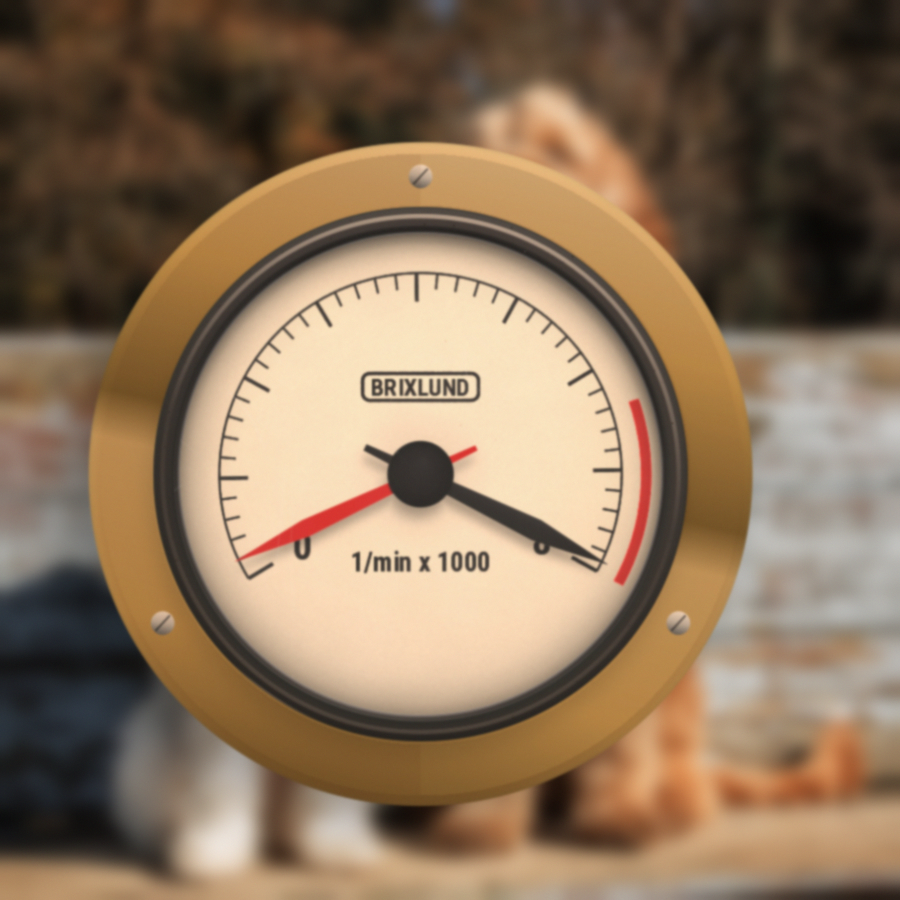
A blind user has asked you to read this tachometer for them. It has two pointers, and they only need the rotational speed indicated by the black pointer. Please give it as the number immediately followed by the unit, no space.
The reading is 7900rpm
